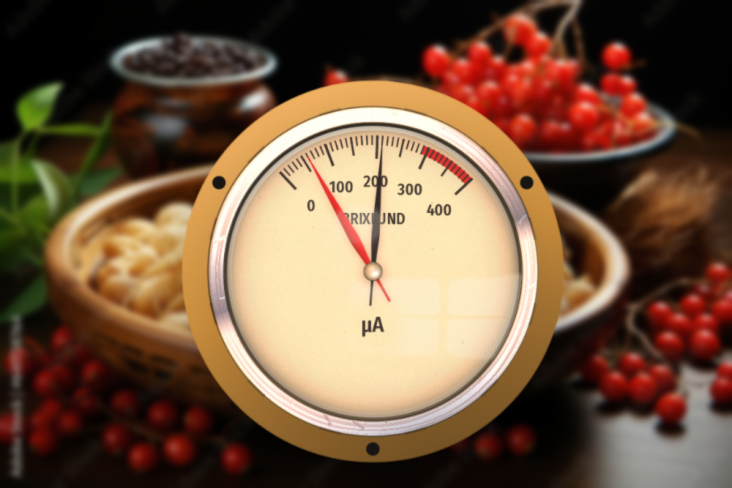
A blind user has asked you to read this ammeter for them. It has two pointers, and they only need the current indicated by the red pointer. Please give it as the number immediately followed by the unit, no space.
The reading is 60µA
